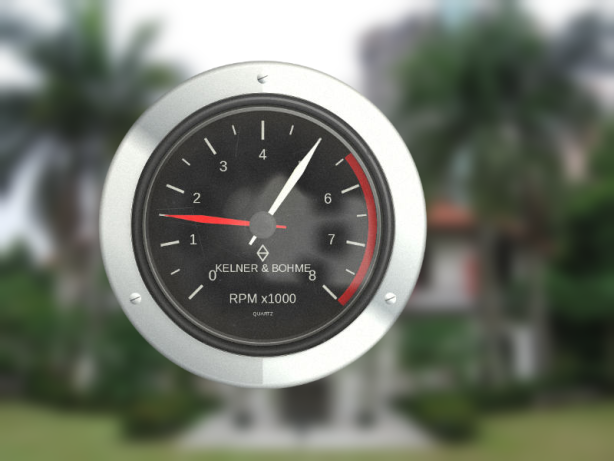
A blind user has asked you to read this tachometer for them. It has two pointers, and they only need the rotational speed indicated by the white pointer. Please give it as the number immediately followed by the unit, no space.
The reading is 5000rpm
